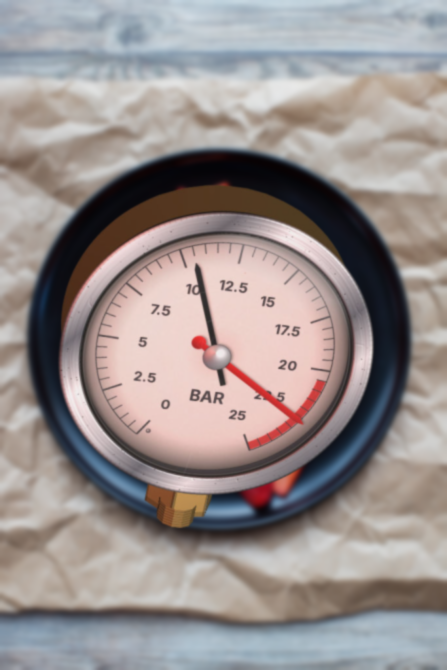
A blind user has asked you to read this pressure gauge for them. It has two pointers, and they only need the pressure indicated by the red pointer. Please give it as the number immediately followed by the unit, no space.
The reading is 22.5bar
